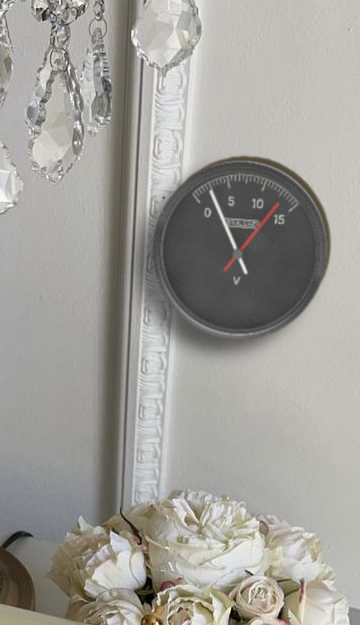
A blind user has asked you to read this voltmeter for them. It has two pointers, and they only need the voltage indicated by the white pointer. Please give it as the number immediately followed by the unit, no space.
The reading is 2.5V
